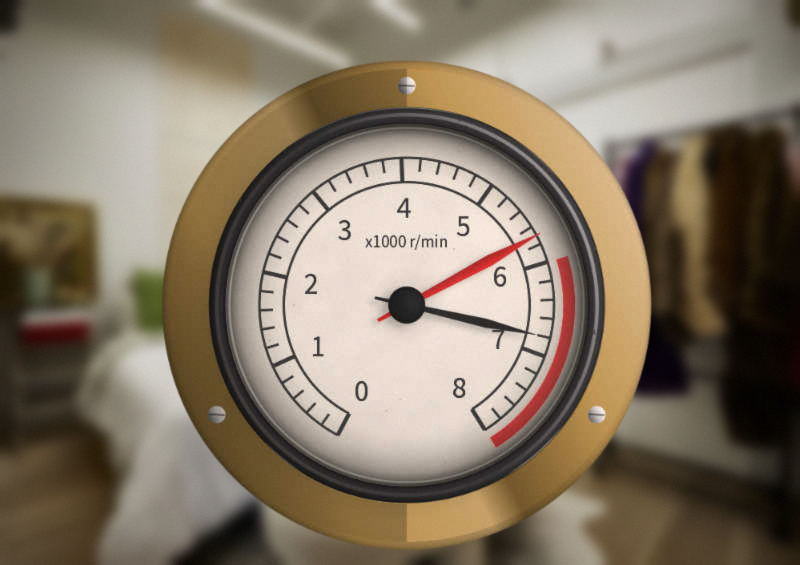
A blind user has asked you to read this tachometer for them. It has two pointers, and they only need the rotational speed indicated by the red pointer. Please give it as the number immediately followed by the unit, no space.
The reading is 5700rpm
